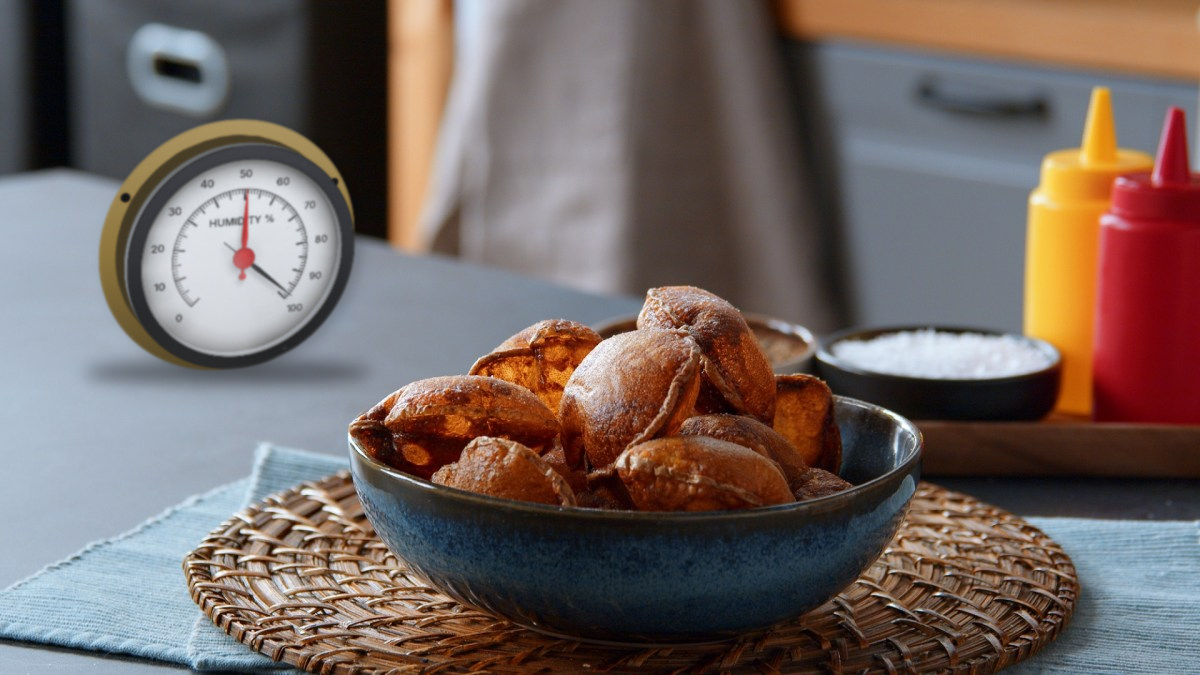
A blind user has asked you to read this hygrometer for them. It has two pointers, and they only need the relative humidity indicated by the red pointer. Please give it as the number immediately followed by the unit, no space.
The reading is 50%
